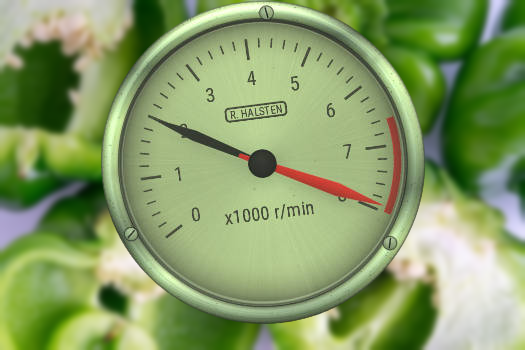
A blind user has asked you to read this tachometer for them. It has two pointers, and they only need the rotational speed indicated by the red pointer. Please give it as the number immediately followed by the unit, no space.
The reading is 7900rpm
